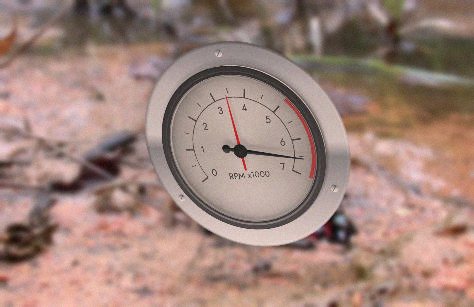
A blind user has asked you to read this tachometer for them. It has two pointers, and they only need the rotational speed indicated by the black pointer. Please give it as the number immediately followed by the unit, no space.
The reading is 6500rpm
